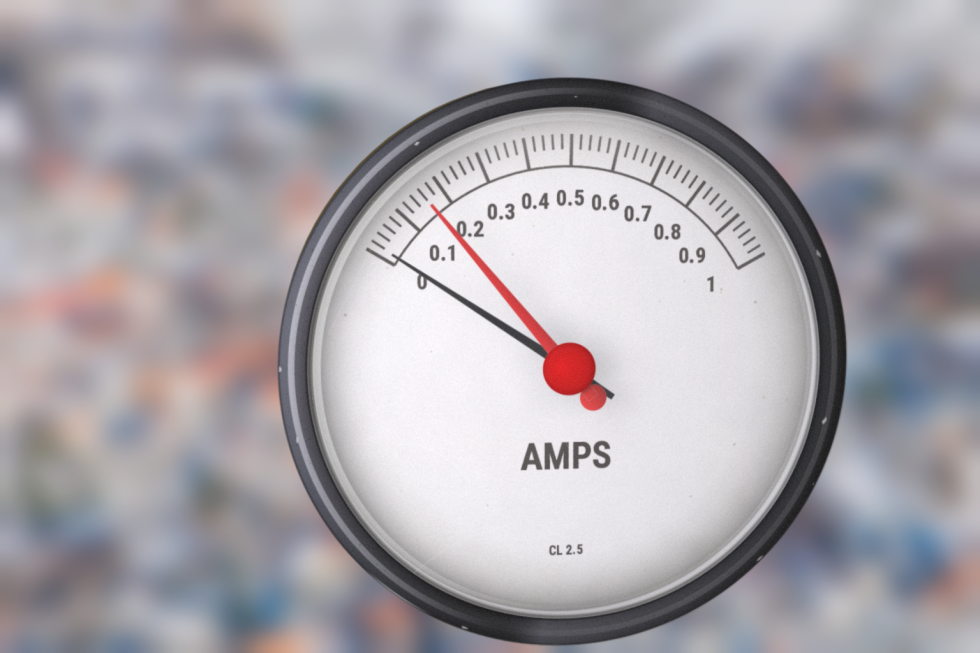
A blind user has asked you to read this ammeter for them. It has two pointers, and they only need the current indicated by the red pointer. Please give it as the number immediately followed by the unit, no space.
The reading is 0.16A
